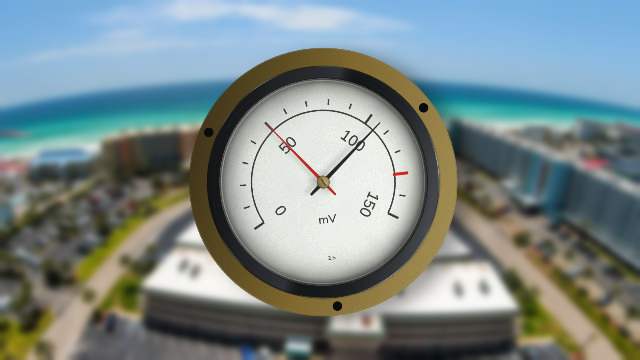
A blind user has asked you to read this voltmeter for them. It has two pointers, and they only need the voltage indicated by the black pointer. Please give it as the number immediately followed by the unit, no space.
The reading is 105mV
